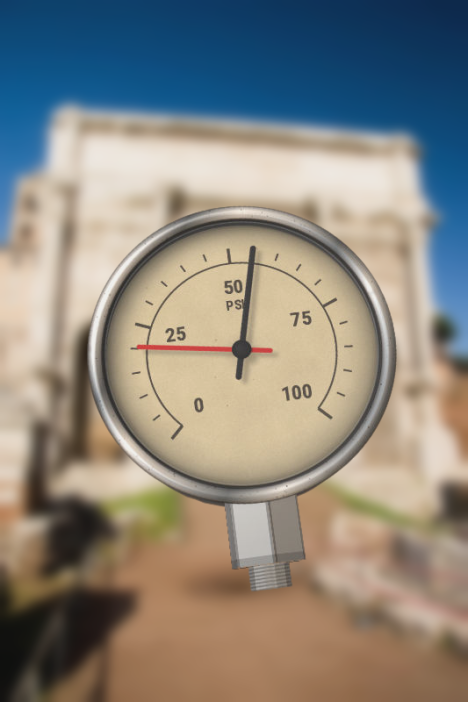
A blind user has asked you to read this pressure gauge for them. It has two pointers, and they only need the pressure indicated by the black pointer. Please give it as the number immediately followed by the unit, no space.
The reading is 55psi
